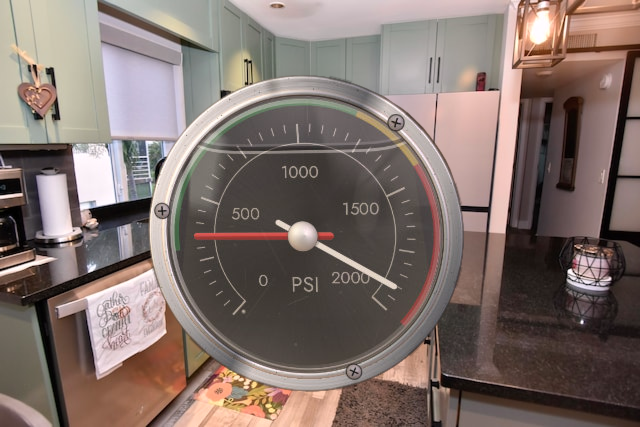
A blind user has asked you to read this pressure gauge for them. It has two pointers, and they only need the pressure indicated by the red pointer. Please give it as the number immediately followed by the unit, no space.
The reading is 350psi
